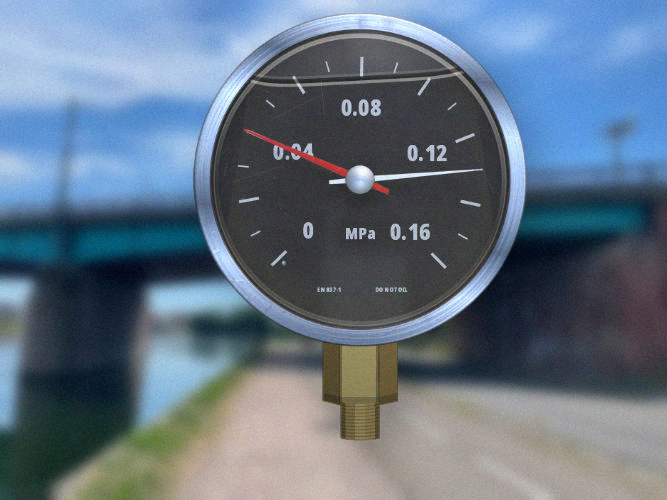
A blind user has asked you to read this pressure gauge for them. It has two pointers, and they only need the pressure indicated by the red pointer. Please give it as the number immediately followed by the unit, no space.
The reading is 0.04MPa
